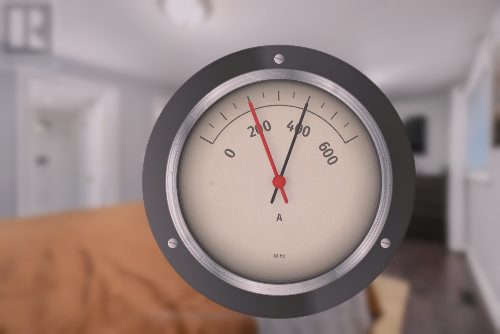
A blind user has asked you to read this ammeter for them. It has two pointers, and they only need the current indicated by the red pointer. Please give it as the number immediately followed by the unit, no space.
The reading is 200A
